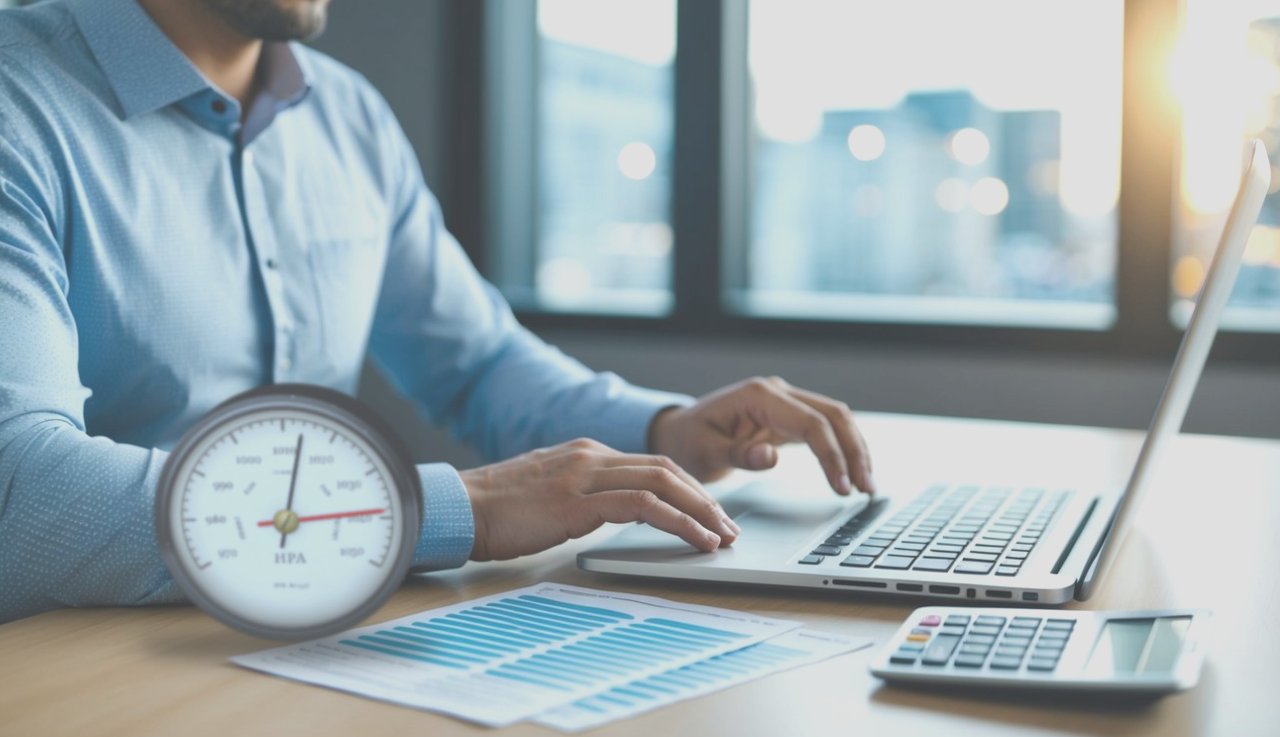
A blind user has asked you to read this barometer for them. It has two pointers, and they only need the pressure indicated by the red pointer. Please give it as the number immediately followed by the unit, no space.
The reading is 1038hPa
